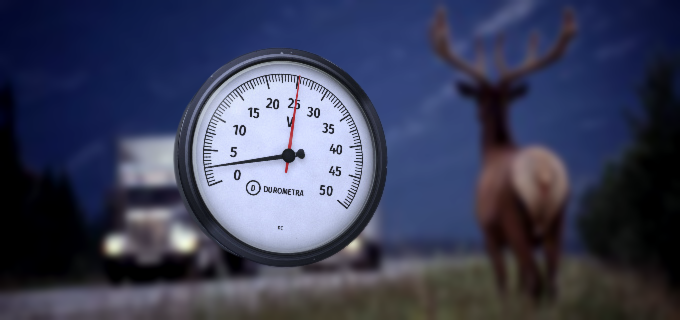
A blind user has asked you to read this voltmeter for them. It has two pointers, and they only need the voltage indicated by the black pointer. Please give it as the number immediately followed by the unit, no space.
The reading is 2.5V
